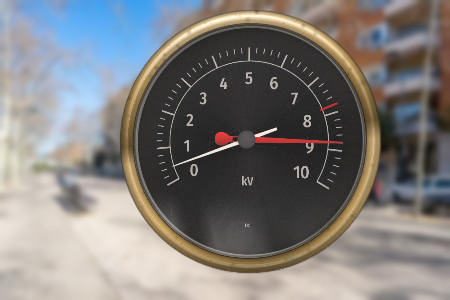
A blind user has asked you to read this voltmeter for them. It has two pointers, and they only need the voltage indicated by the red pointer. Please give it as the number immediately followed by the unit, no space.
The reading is 8.8kV
